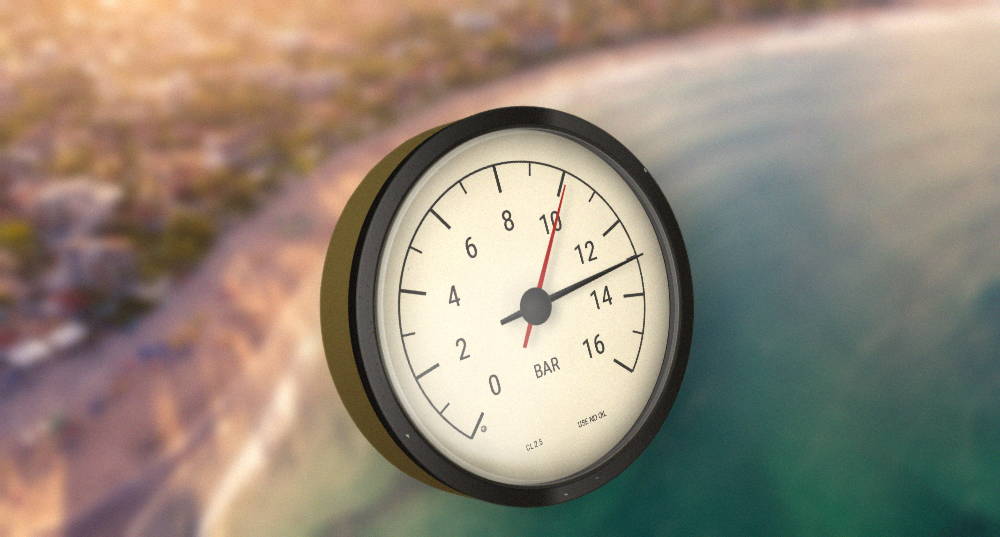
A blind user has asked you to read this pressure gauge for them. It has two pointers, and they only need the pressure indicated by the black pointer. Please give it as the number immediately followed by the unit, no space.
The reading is 13bar
